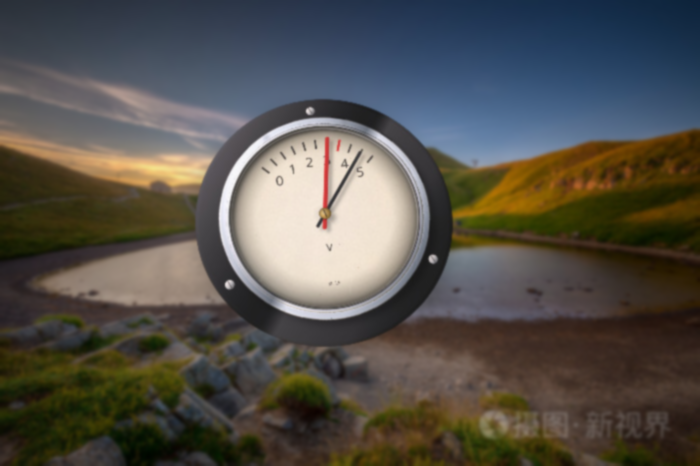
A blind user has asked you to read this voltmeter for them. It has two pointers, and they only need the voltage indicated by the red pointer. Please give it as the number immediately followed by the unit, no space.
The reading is 3V
